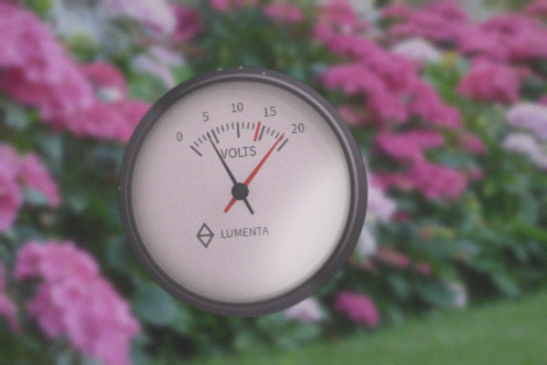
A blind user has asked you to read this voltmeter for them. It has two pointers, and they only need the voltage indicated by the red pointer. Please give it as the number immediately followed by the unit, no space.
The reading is 19V
